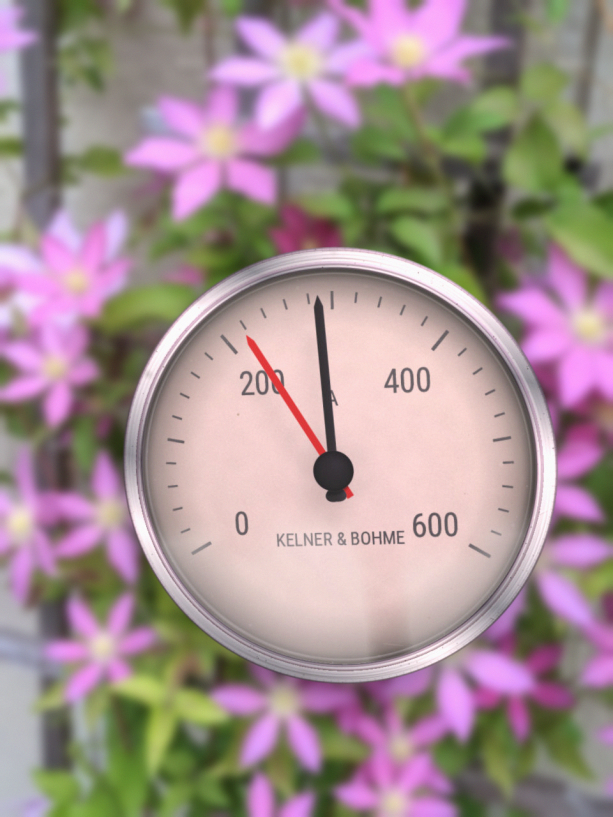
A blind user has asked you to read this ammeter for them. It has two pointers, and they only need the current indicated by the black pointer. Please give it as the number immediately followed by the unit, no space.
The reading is 290A
